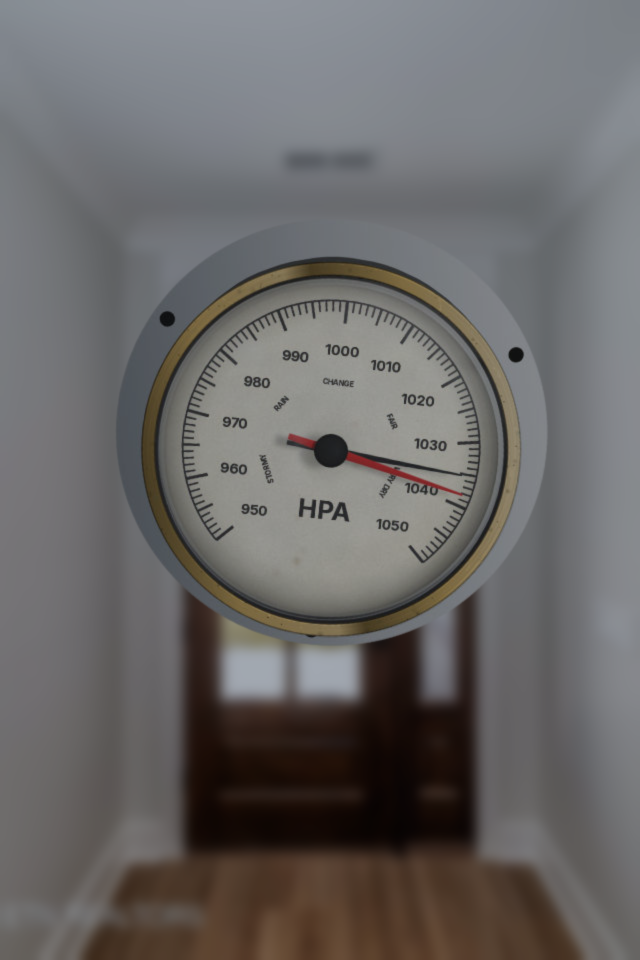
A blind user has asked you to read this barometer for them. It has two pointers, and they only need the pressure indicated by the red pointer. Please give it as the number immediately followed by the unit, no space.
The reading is 1038hPa
